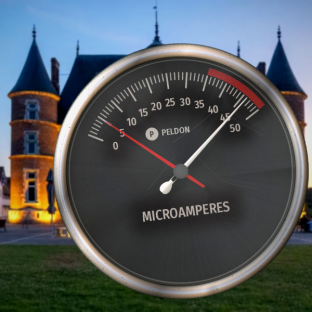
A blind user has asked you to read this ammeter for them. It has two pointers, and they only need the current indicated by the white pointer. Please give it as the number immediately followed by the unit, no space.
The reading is 46µA
